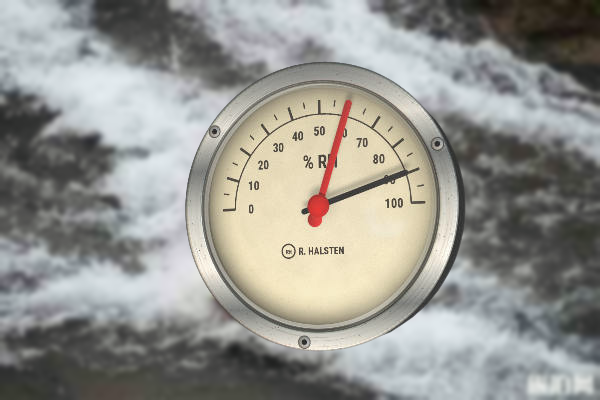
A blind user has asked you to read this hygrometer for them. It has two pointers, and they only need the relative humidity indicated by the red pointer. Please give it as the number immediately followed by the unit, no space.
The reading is 60%
